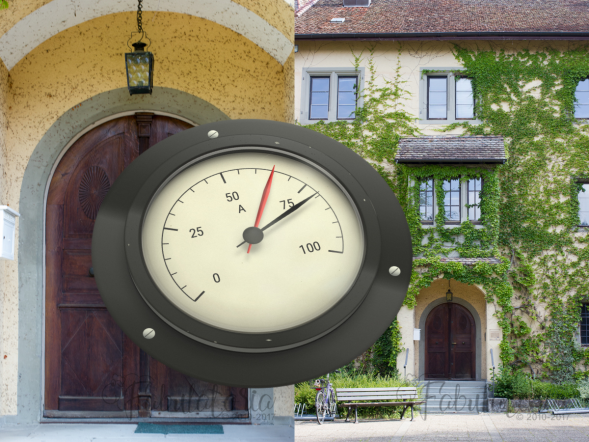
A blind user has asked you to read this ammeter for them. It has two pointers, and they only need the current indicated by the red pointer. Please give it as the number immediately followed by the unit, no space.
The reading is 65A
